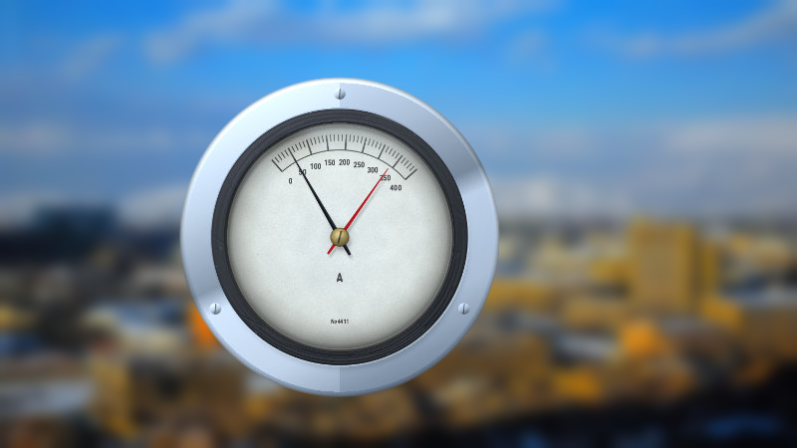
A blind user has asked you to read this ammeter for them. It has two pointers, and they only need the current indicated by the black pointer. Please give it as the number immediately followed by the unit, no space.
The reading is 50A
